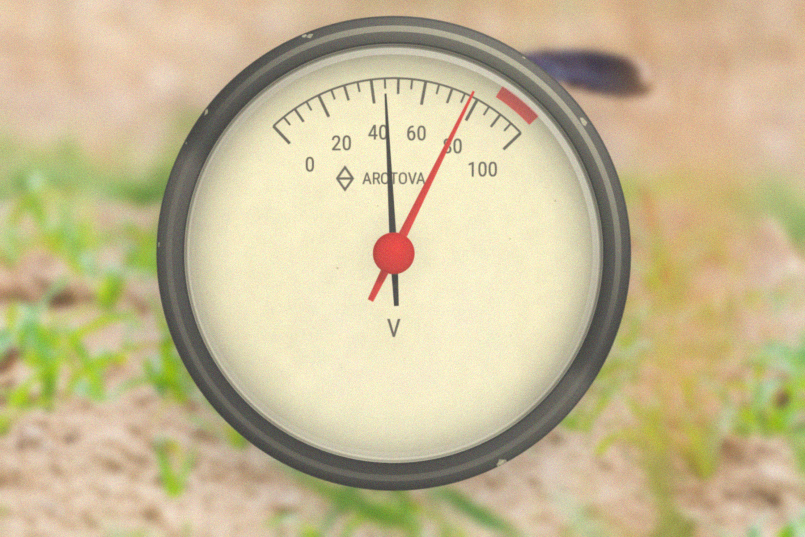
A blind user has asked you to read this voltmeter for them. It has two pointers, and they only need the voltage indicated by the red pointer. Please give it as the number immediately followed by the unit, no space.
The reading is 77.5V
